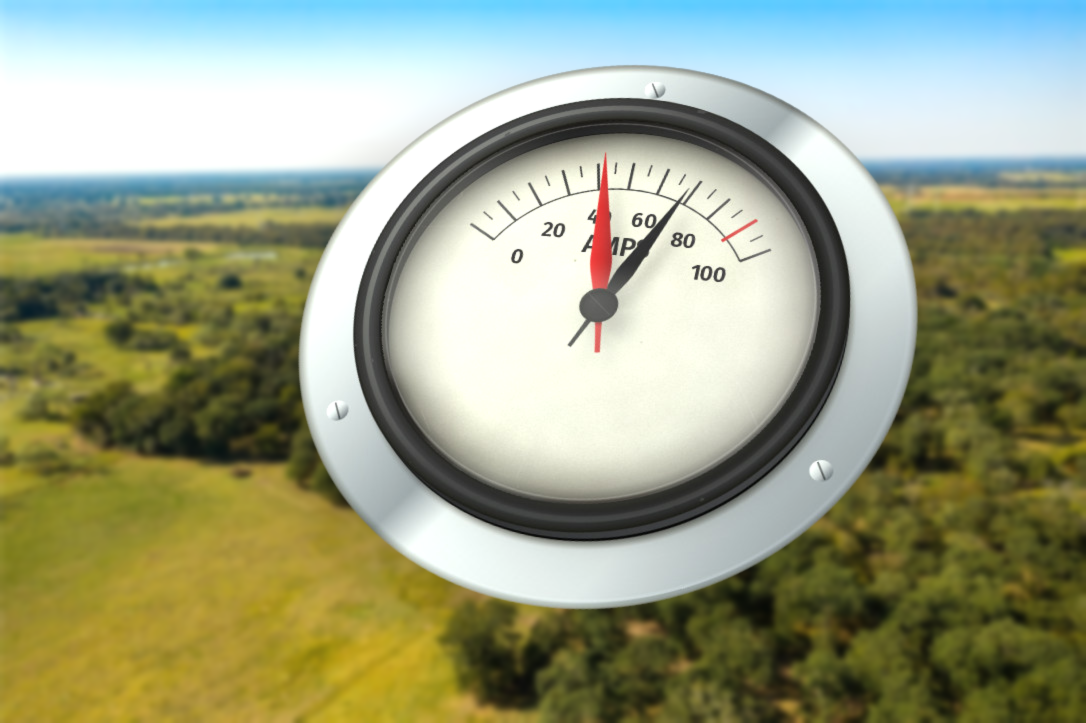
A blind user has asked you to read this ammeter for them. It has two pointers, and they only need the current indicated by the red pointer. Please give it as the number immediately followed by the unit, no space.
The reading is 42.5A
